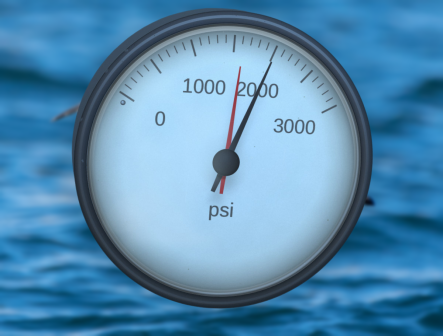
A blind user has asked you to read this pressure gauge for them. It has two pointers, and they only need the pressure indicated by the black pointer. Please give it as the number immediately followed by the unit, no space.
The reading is 2000psi
